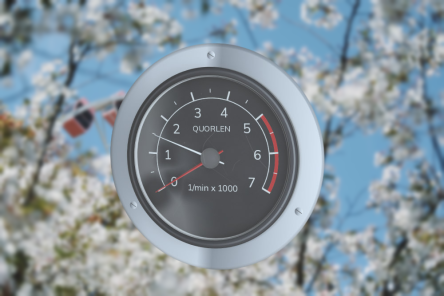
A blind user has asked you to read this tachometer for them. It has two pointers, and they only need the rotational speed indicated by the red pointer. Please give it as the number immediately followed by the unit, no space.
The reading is 0rpm
